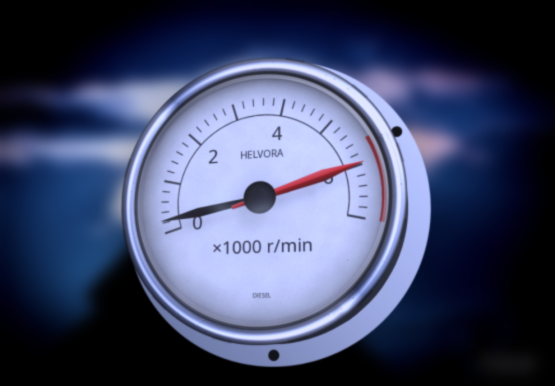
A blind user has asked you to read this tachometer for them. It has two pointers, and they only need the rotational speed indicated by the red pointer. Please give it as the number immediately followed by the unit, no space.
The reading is 6000rpm
